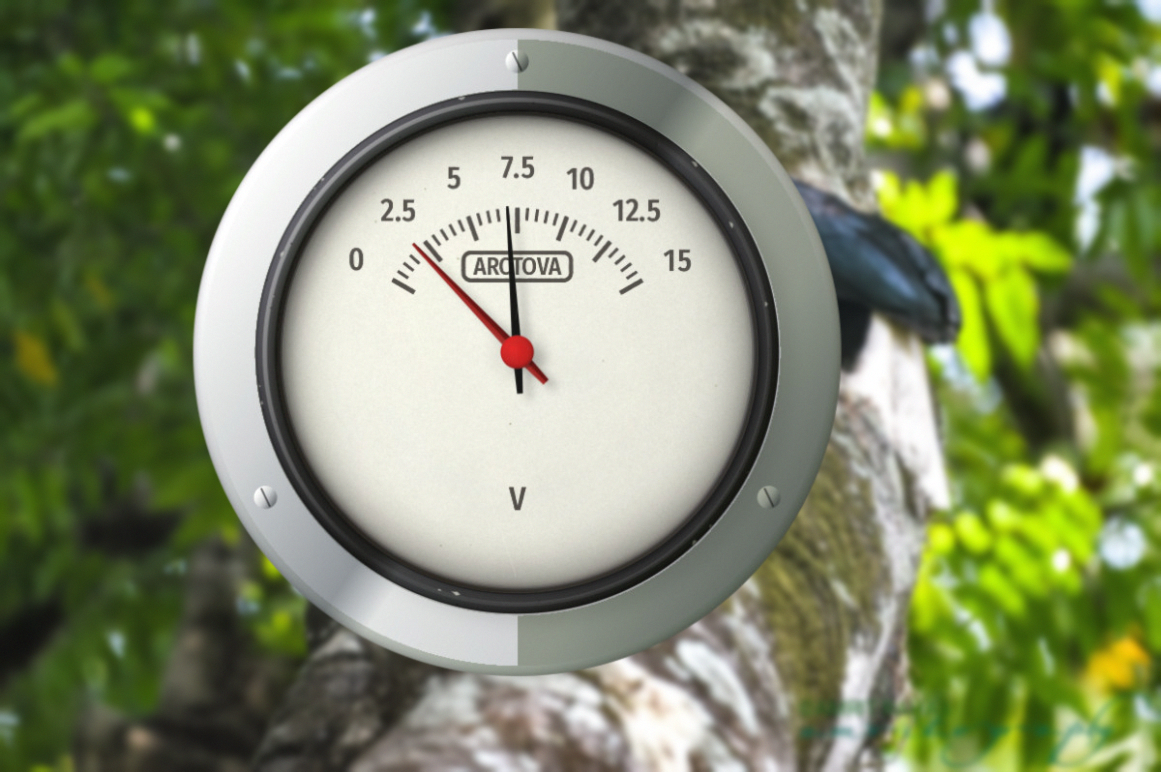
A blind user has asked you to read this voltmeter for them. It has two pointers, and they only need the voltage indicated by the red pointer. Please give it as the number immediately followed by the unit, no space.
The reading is 2V
